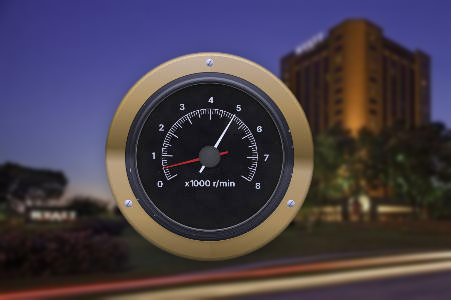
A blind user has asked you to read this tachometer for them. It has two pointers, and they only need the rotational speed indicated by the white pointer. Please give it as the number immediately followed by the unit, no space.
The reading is 5000rpm
